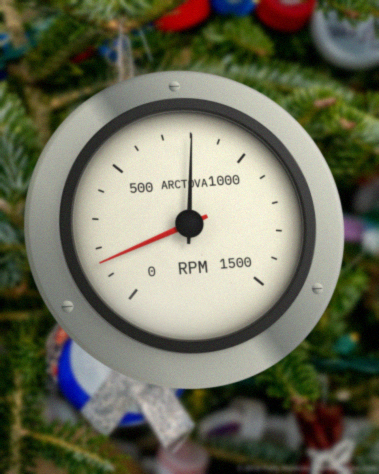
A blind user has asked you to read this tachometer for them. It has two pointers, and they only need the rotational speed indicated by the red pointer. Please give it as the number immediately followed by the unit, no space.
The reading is 150rpm
